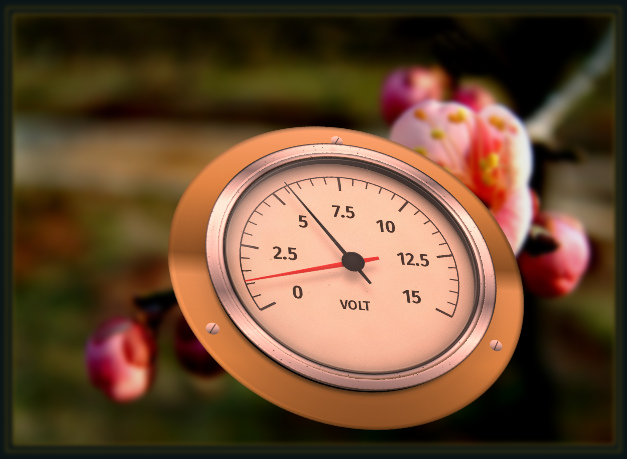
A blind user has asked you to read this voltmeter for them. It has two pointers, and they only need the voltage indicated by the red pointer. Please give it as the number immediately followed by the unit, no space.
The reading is 1V
